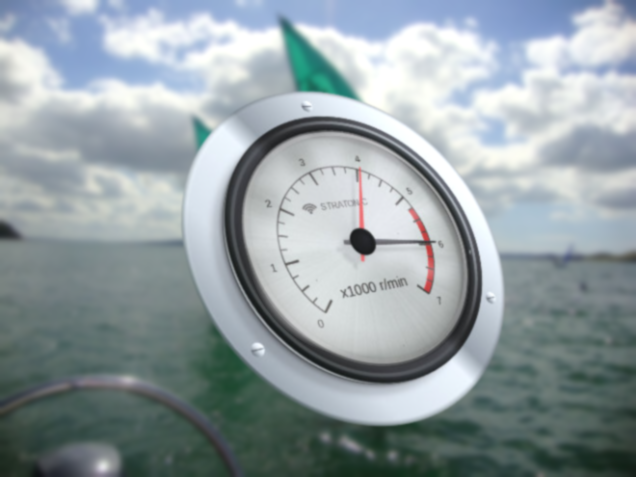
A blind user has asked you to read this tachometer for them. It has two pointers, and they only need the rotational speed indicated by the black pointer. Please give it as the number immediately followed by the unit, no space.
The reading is 6000rpm
